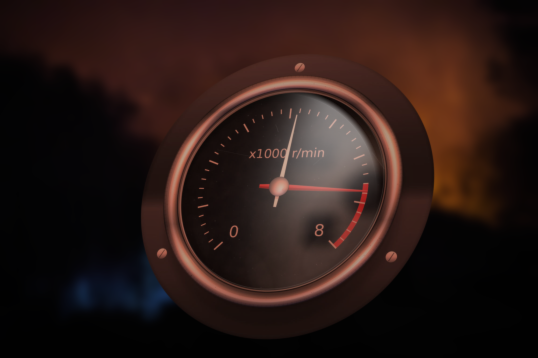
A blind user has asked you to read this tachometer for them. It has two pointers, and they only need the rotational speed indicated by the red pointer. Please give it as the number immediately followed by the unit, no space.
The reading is 6800rpm
